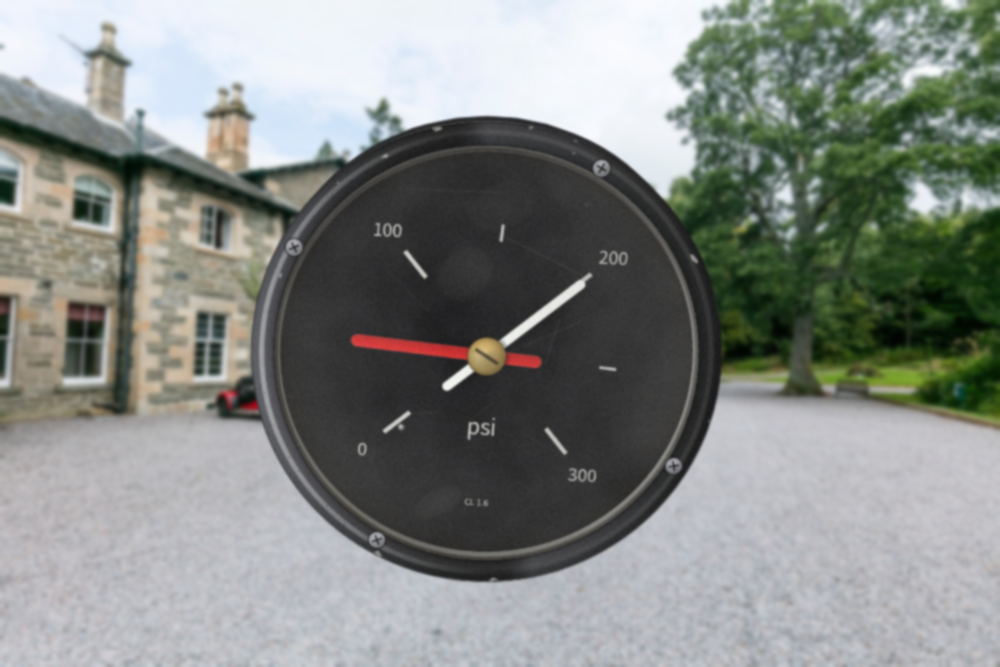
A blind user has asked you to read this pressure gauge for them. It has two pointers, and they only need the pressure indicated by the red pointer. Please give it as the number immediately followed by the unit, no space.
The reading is 50psi
